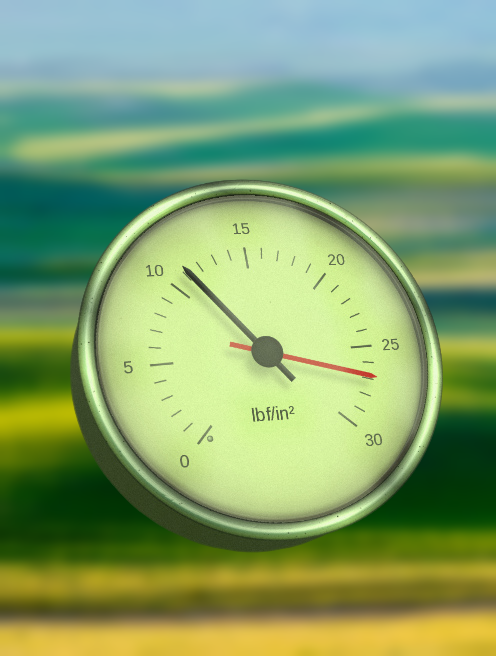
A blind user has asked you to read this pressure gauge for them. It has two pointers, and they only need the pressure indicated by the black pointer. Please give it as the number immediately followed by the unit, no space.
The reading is 11psi
